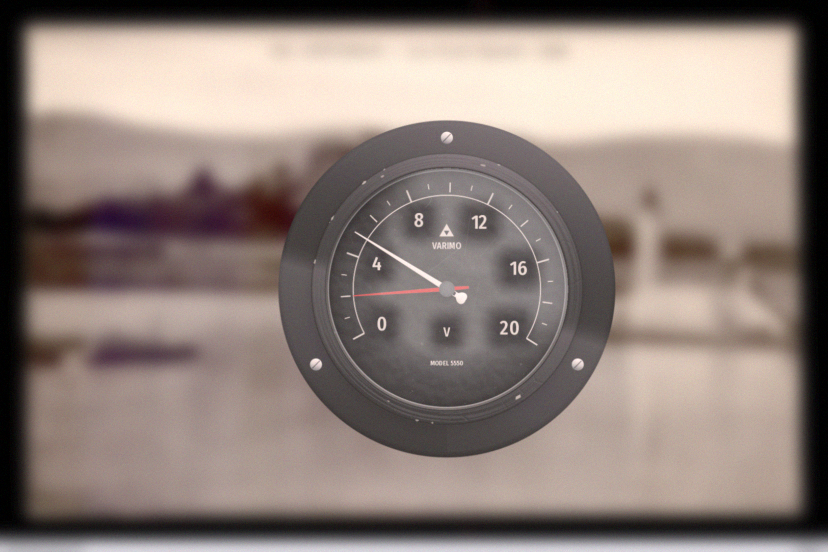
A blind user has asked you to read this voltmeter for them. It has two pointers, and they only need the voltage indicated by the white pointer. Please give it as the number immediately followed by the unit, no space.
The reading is 5V
